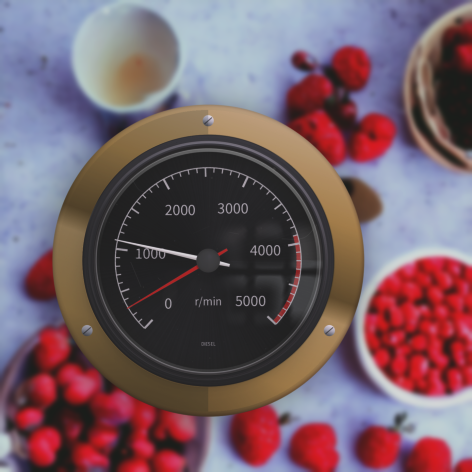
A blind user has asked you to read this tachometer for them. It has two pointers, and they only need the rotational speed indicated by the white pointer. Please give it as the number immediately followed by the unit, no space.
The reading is 1100rpm
